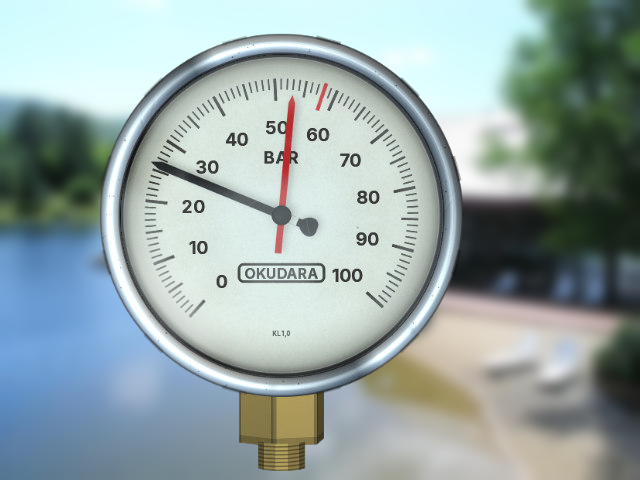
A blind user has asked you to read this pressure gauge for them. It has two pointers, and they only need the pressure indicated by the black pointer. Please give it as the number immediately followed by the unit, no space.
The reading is 26bar
